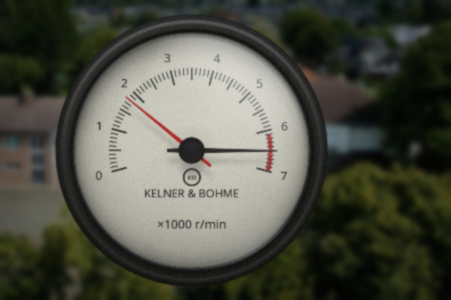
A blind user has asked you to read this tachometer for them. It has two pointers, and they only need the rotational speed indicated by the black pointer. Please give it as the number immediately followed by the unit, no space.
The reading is 6500rpm
